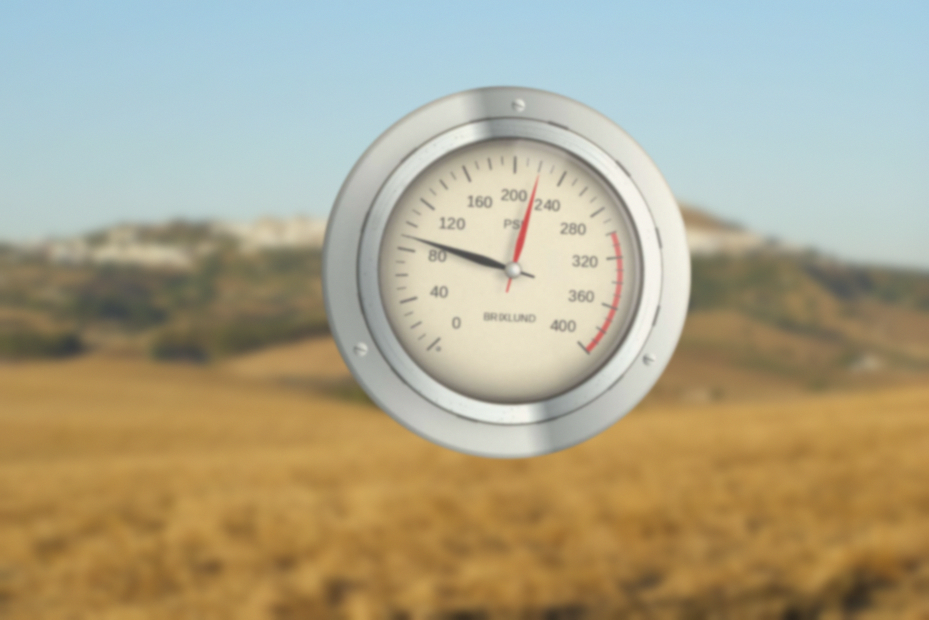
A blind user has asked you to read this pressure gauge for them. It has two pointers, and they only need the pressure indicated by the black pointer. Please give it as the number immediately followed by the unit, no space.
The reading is 90psi
